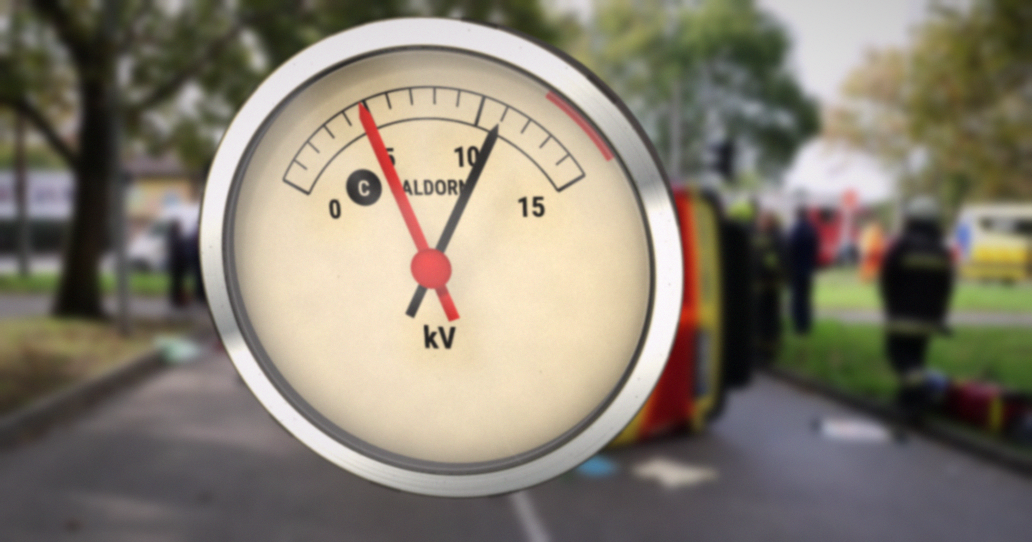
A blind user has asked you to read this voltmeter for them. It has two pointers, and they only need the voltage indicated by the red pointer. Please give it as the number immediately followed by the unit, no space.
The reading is 5kV
